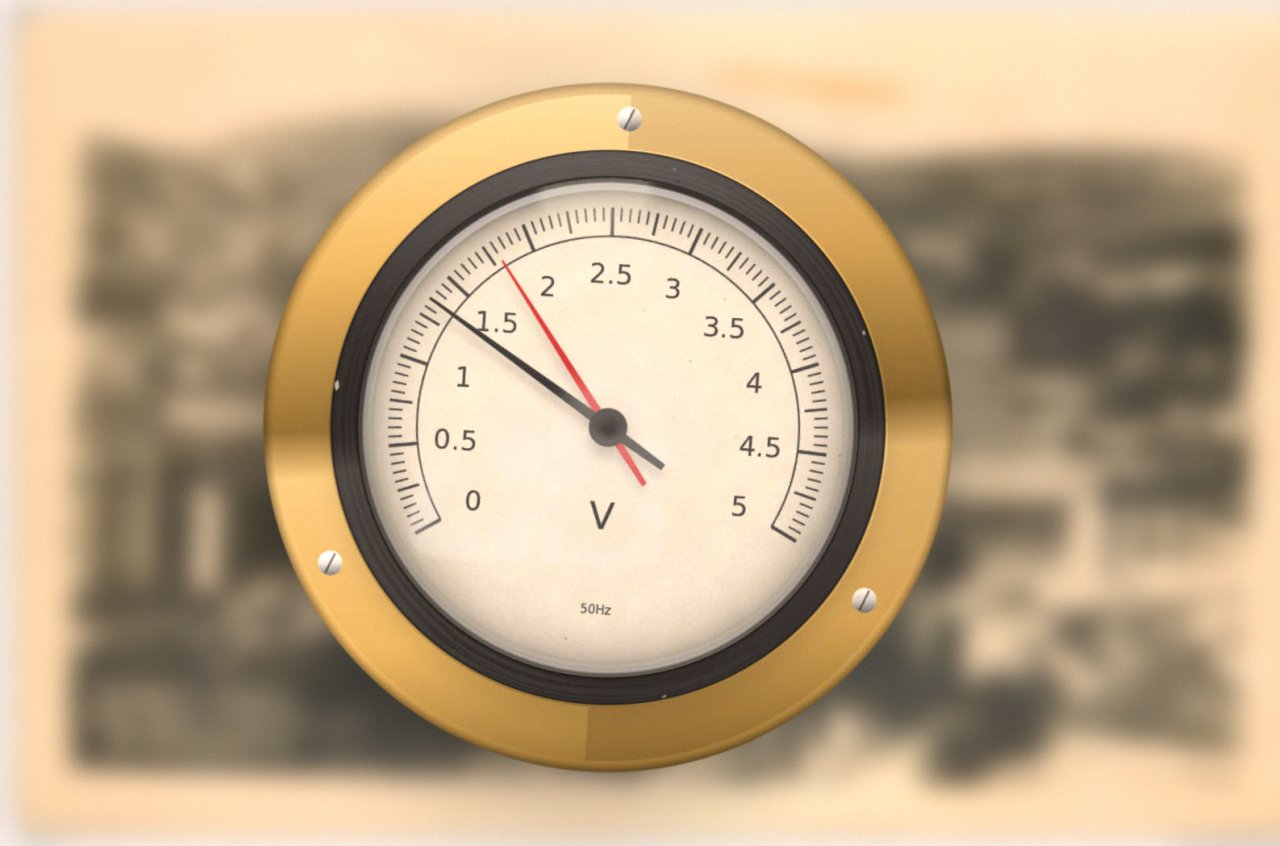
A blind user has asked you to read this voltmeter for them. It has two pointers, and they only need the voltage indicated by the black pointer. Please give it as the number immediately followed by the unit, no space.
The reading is 1.35V
